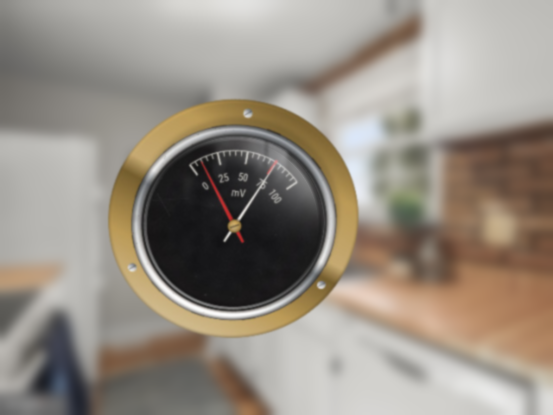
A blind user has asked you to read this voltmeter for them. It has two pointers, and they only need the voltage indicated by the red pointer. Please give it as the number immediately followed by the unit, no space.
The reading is 10mV
